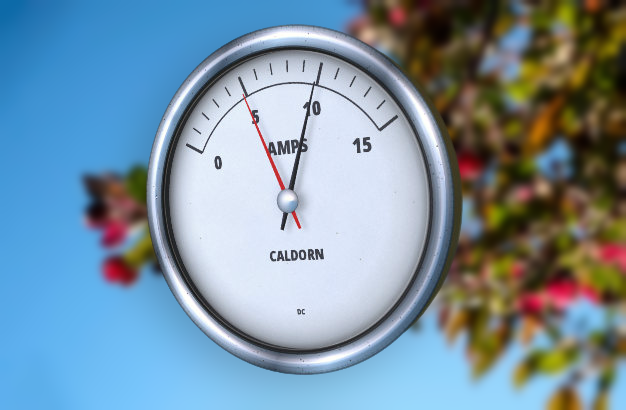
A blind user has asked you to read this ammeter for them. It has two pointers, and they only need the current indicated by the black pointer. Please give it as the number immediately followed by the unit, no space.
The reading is 10A
